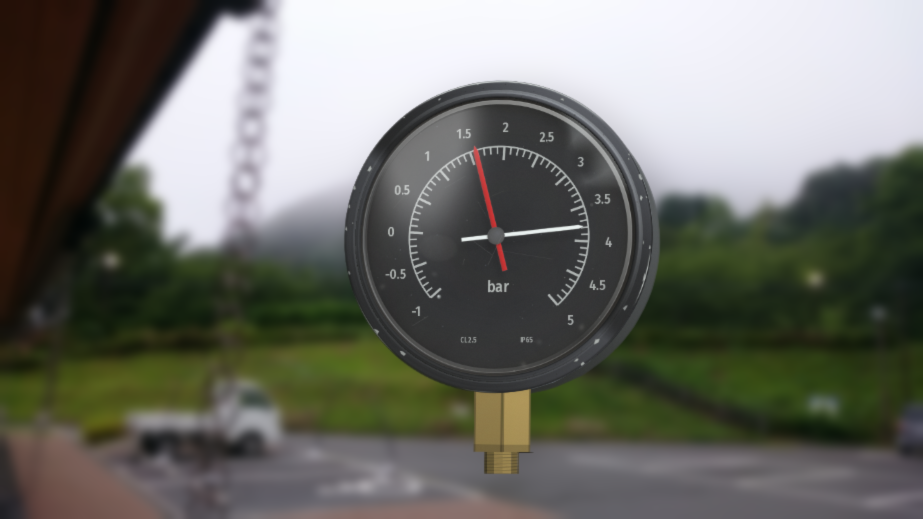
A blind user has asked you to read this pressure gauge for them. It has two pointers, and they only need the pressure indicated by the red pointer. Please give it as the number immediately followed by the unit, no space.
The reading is 1.6bar
